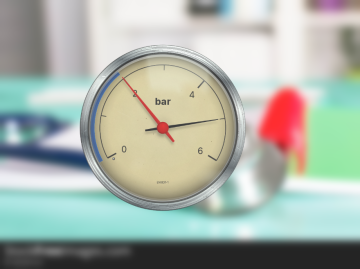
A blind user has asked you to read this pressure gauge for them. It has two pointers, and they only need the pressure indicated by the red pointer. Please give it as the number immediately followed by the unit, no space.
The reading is 2bar
